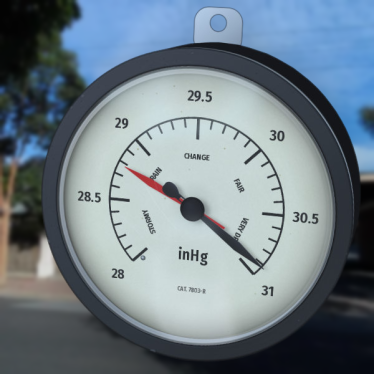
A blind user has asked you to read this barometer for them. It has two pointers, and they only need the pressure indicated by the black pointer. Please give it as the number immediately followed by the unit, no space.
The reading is 30.9inHg
